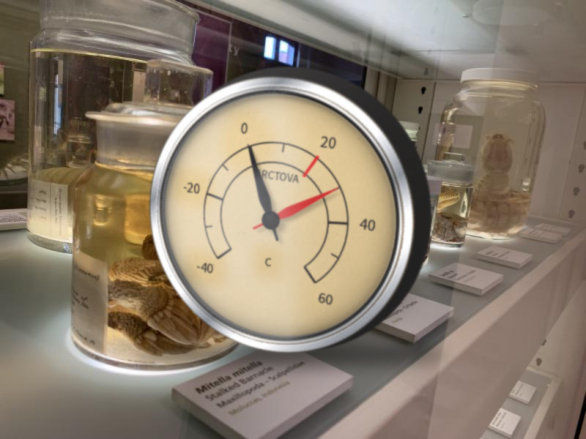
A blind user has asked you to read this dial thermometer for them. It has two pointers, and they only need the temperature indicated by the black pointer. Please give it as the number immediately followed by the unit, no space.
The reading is 0°C
